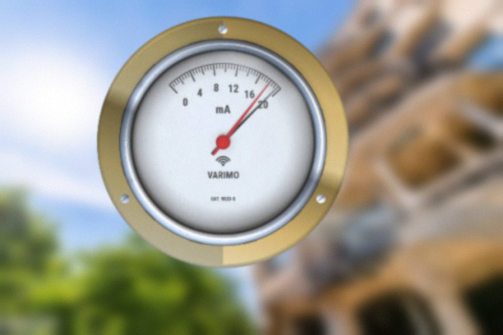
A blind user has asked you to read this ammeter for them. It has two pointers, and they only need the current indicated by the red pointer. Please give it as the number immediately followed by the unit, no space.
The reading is 18mA
